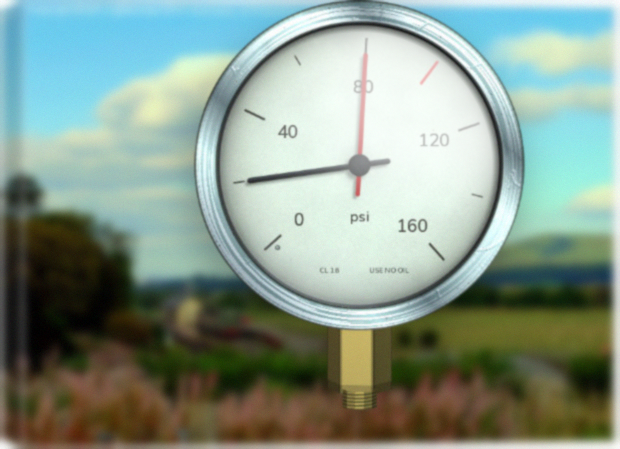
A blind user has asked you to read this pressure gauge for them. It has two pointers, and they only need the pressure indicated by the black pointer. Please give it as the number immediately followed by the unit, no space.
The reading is 20psi
